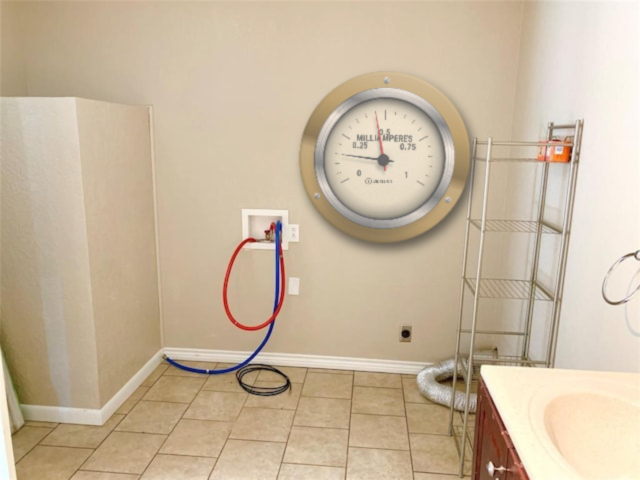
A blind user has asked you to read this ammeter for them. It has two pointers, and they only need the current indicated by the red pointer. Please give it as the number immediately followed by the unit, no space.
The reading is 0.45mA
